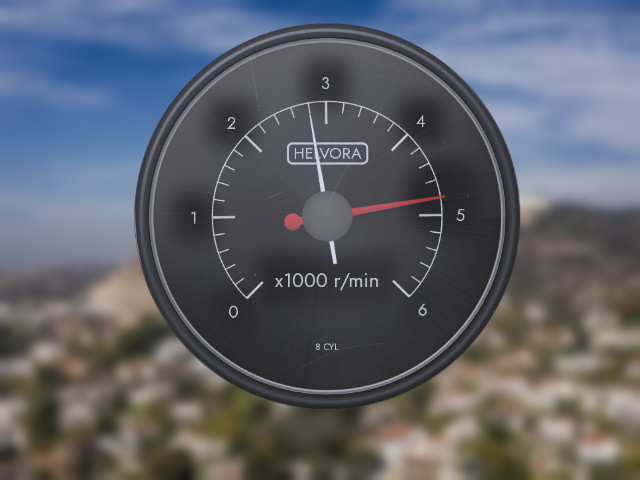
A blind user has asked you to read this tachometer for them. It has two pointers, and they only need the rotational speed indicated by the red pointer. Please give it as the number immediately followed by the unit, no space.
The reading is 4800rpm
